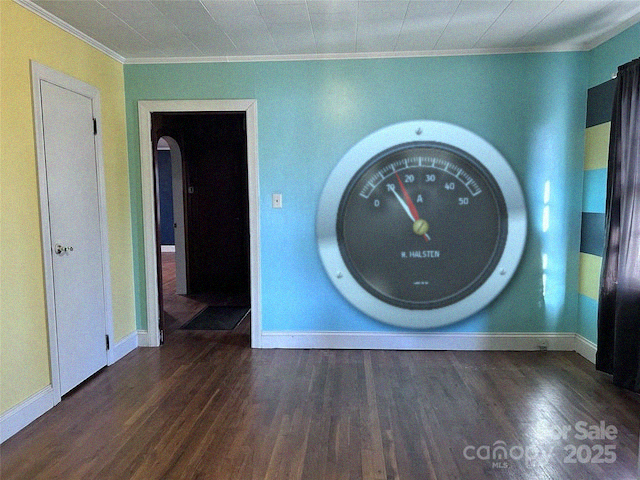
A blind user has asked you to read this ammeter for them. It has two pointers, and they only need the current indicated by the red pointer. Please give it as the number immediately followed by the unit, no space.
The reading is 15A
